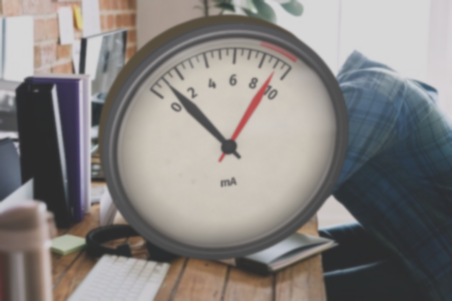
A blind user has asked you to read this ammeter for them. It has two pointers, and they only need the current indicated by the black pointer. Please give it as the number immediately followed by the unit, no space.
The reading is 1mA
